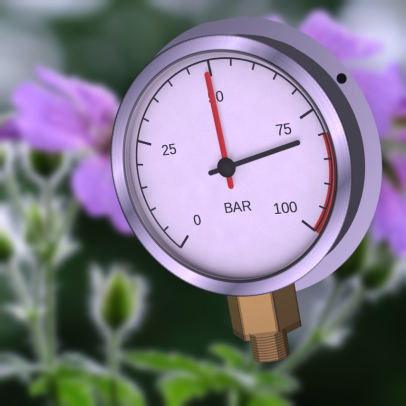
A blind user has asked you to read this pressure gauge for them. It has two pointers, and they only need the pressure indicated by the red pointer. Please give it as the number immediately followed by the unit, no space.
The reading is 50bar
